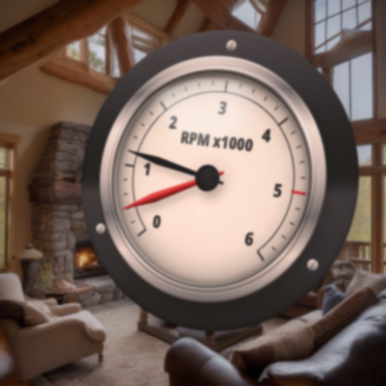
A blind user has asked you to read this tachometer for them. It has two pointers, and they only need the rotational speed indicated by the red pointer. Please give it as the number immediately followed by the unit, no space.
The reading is 400rpm
